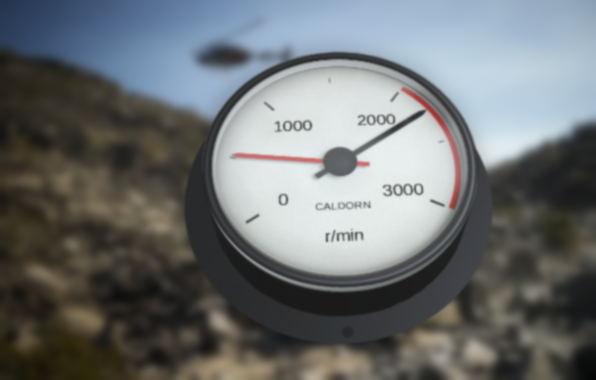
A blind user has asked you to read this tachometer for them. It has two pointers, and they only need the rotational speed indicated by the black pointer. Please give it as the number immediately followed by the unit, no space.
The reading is 2250rpm
